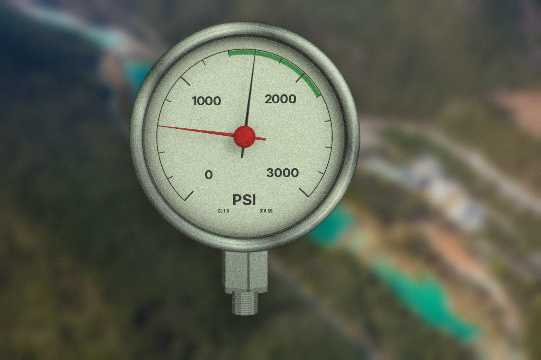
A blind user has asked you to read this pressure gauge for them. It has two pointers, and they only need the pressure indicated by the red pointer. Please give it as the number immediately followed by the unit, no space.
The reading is 600psi
